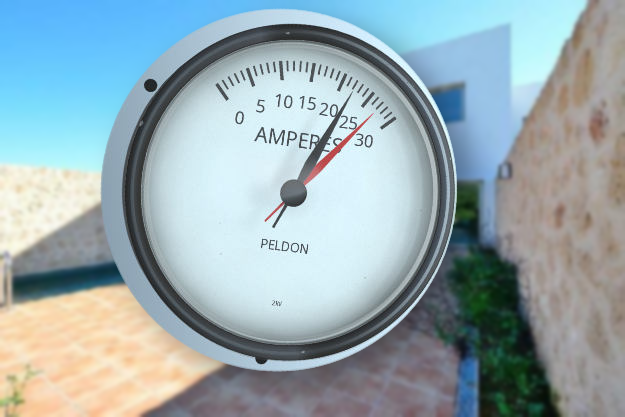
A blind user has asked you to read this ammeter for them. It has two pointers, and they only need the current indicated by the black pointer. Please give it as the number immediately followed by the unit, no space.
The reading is 22A
